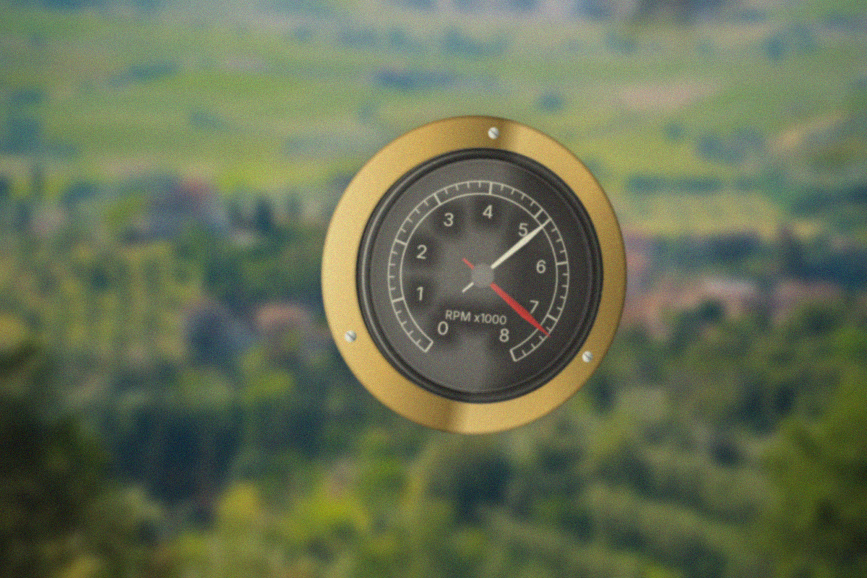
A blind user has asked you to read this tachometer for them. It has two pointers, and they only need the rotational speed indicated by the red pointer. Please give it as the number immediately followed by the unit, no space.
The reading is 7300rpm
